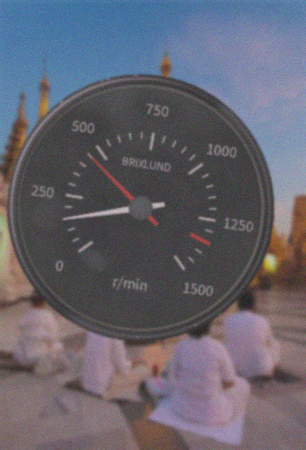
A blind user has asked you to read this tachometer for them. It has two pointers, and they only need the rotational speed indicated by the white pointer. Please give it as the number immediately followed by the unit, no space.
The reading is 150rpm
